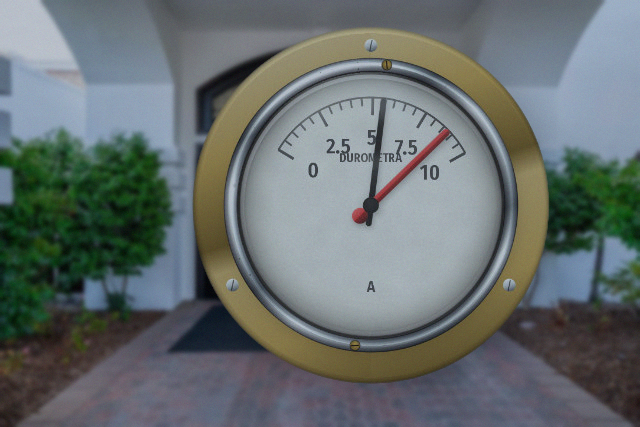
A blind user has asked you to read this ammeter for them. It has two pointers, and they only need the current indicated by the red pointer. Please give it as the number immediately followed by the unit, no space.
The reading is 8.75A
